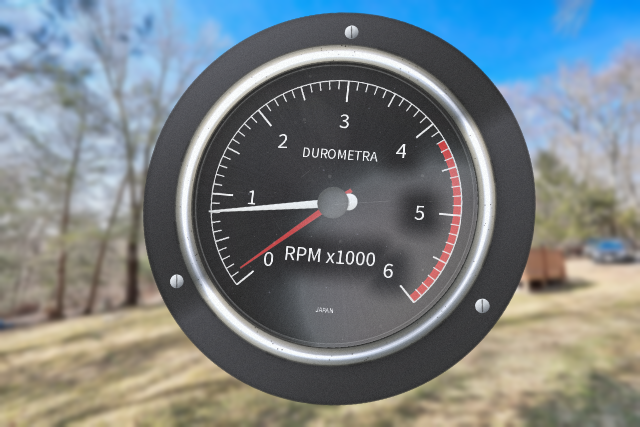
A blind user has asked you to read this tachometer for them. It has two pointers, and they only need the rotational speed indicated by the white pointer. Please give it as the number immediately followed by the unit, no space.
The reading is 800rpm
